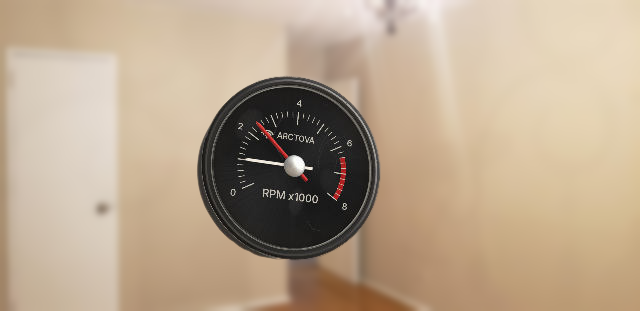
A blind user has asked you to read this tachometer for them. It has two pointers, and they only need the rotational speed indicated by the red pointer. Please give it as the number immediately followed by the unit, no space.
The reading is 2400rpm
